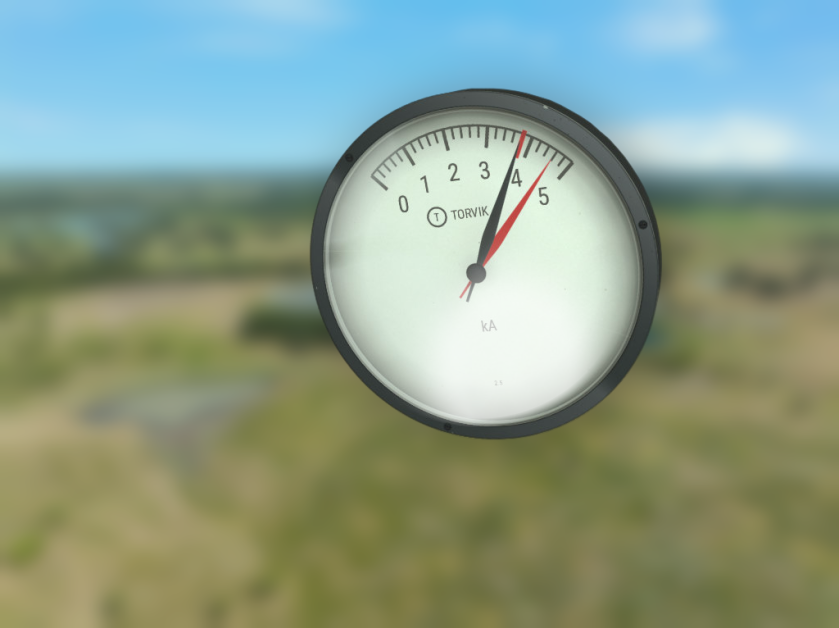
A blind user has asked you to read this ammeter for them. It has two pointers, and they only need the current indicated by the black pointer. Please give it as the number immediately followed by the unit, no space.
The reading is 3.8kA
